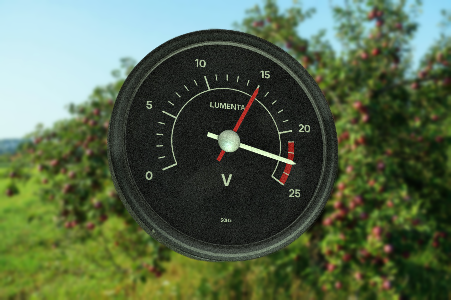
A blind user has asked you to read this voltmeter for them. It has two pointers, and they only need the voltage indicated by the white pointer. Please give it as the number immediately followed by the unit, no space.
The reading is 23V
